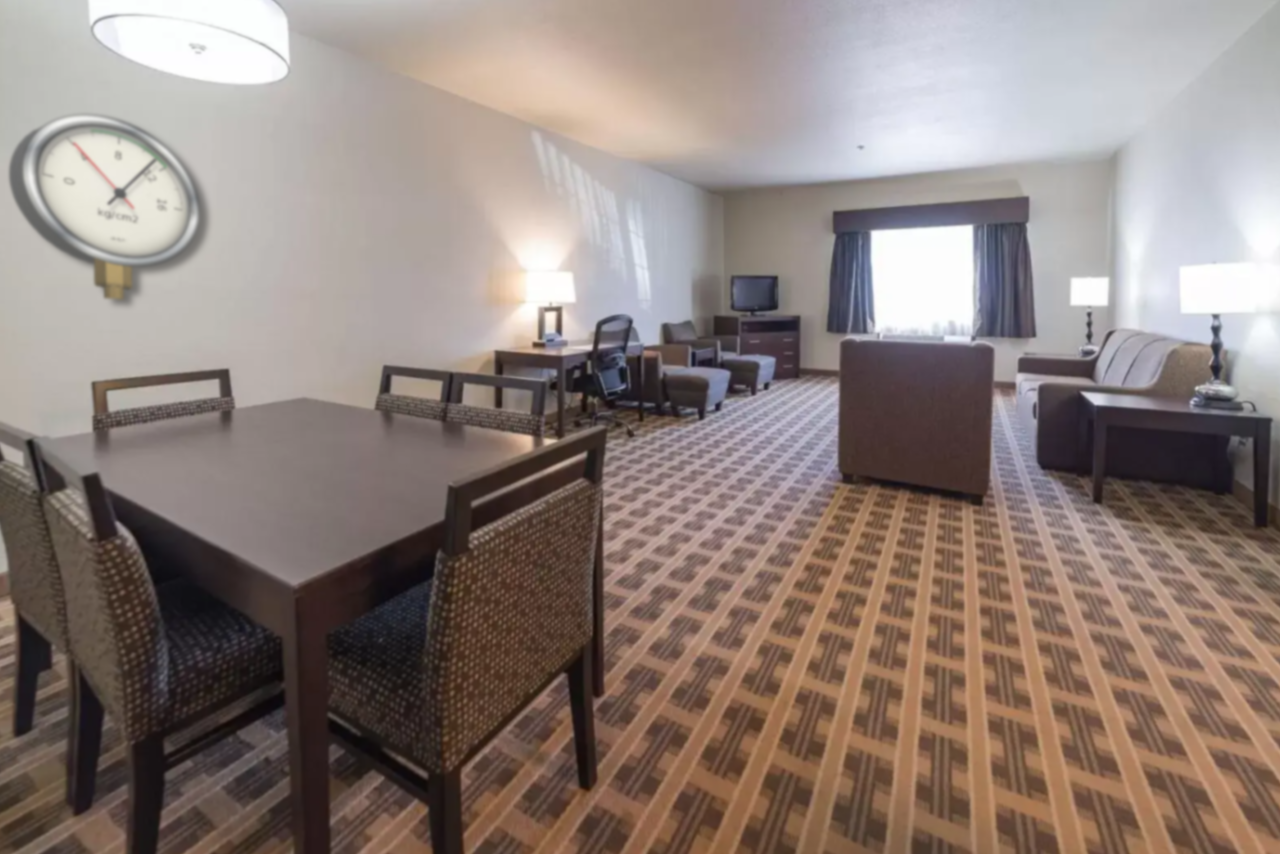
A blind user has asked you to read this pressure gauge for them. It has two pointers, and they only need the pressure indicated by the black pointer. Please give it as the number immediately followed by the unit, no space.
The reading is 11kg/cm²
